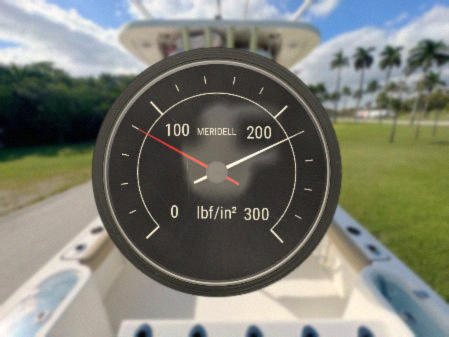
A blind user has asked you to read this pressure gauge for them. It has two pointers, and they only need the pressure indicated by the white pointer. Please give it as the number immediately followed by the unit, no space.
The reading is 220psi
